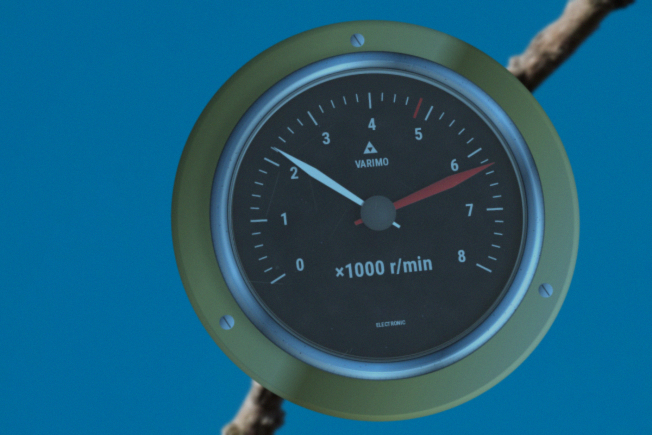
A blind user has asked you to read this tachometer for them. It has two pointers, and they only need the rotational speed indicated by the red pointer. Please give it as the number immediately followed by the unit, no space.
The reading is 6300rpm
